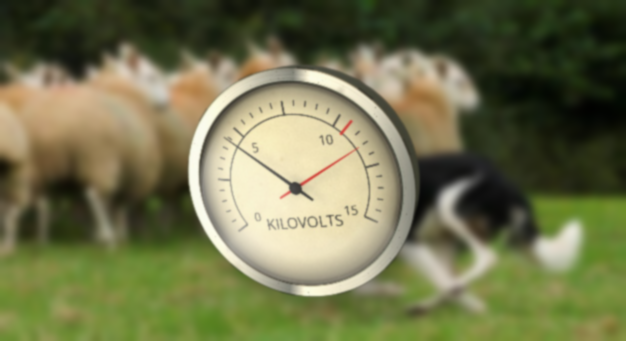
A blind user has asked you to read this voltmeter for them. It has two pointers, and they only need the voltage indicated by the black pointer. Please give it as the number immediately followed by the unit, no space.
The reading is 4.5kV
